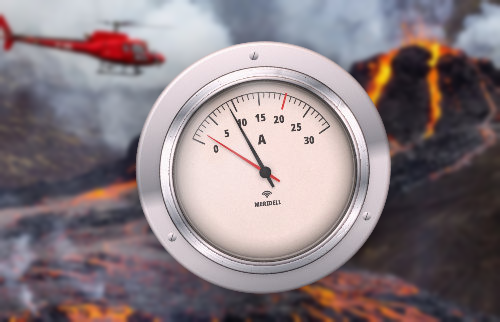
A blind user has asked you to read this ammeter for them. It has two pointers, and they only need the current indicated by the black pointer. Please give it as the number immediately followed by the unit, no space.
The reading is 9A
